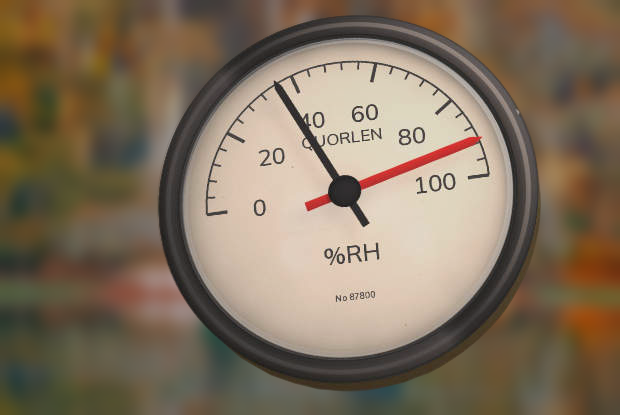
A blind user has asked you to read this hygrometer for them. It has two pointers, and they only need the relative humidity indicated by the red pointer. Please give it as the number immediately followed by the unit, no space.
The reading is 92%
